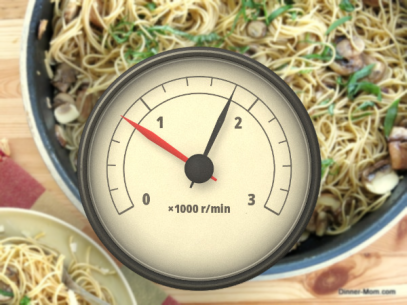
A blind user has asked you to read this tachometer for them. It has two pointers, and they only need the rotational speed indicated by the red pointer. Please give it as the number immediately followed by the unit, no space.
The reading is 800rpm
